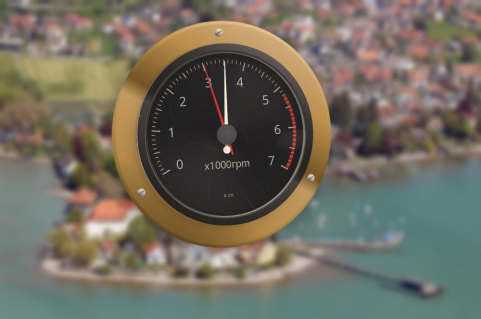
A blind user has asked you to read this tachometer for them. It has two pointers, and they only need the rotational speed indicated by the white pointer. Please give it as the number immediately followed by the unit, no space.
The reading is 3500rpm
